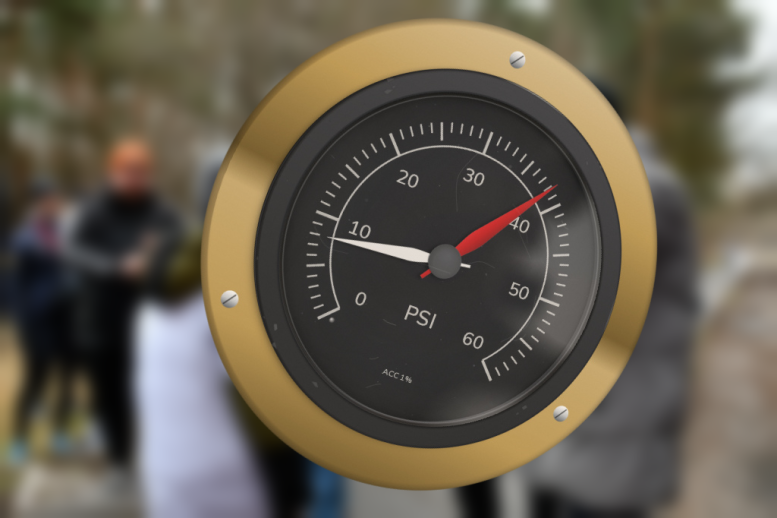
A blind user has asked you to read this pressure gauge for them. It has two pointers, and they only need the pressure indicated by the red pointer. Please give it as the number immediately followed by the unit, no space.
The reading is 38psi
